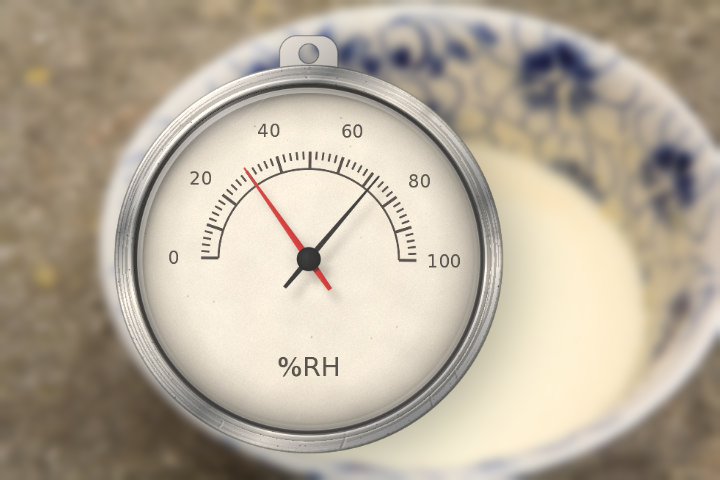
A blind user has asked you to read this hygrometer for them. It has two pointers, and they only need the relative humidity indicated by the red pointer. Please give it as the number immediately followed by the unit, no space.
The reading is 30%
